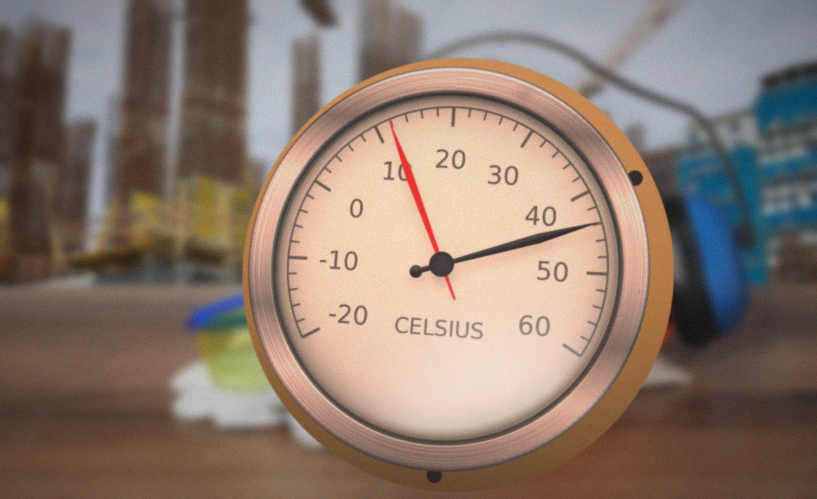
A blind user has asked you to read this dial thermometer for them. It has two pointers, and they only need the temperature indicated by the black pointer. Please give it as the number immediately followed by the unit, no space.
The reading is 44°C
